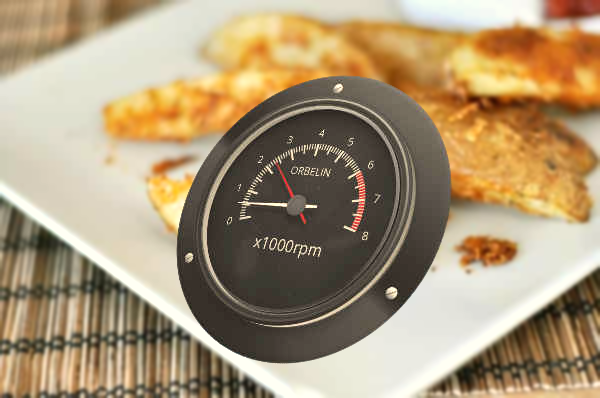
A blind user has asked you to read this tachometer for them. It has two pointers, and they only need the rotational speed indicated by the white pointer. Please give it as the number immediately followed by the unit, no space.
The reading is 500rpm
